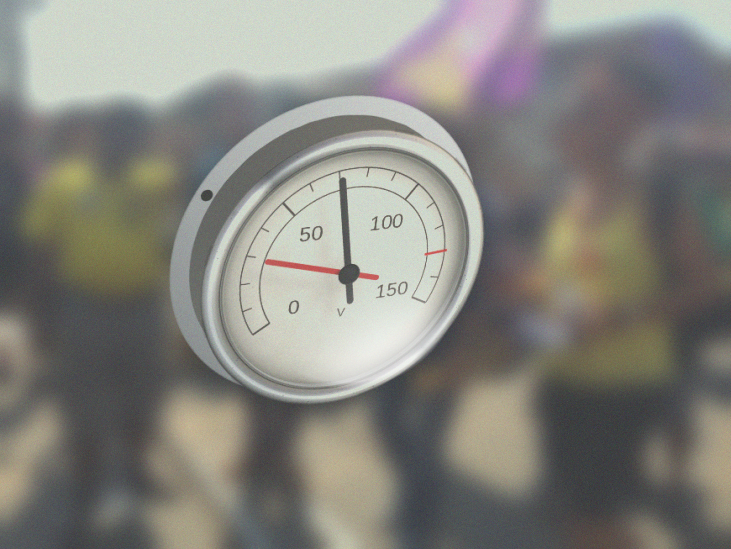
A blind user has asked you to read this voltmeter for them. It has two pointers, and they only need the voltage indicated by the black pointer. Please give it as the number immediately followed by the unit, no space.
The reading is 70V
